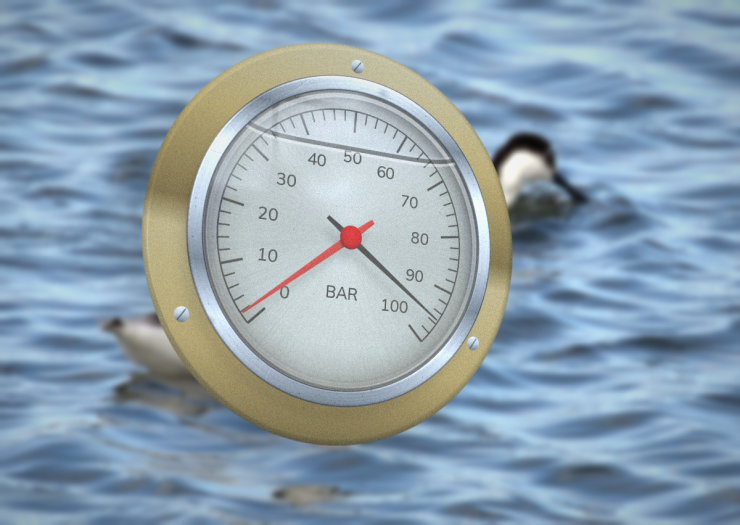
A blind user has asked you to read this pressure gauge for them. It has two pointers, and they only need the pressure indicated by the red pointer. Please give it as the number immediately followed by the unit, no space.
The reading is 2bar
